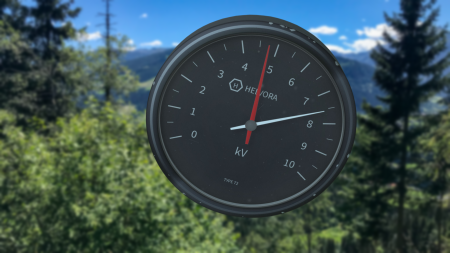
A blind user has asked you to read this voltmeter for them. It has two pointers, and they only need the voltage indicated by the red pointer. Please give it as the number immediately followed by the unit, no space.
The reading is 4.75kV
